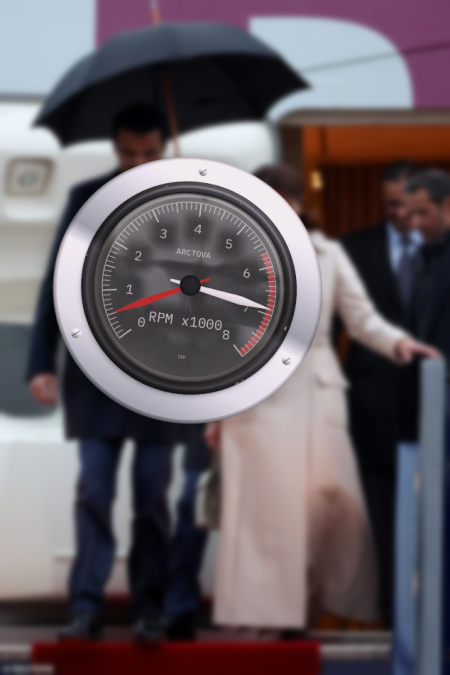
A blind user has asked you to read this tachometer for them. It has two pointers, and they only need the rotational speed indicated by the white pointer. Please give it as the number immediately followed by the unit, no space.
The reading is 6900rpm
